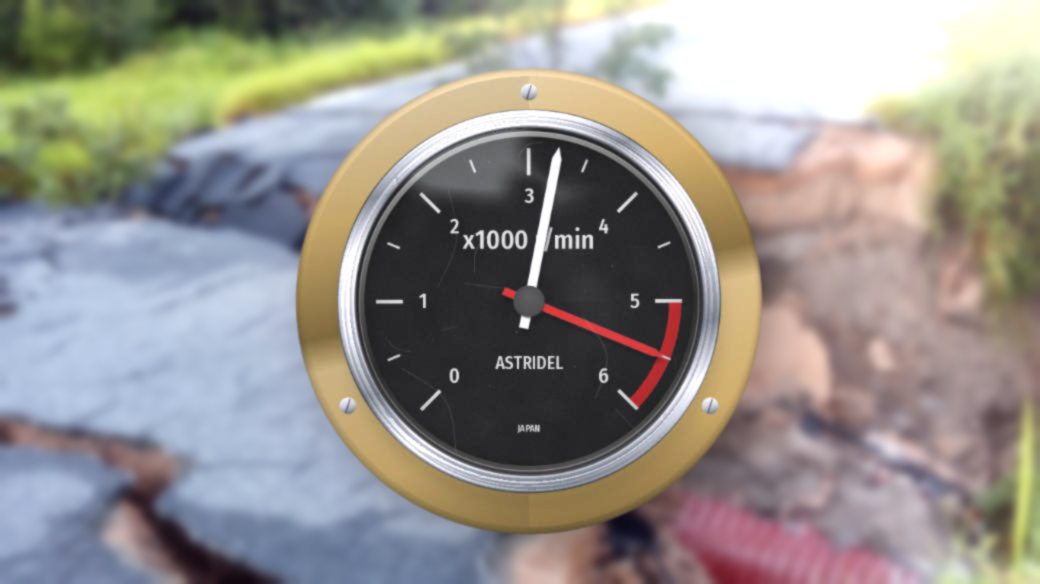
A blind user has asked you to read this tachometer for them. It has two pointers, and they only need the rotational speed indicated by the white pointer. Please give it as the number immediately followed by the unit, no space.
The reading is 3250rpm
